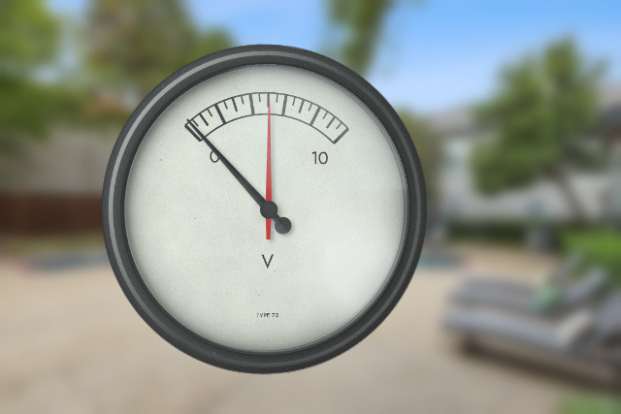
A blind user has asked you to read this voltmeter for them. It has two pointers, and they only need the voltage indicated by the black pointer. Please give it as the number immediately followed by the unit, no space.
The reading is 0.25V
